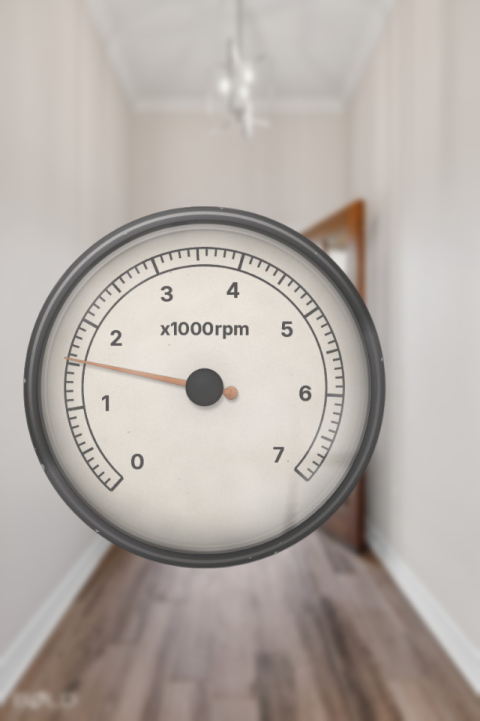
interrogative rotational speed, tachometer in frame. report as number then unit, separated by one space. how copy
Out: 1550 rpm
